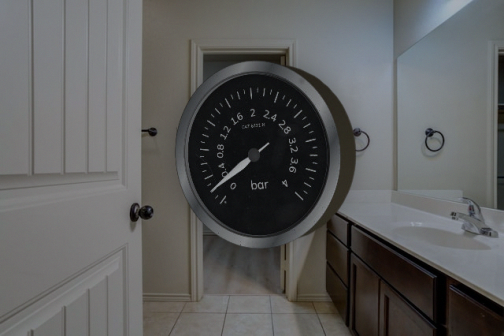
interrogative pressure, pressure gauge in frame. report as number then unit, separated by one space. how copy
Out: 0.2 bar
